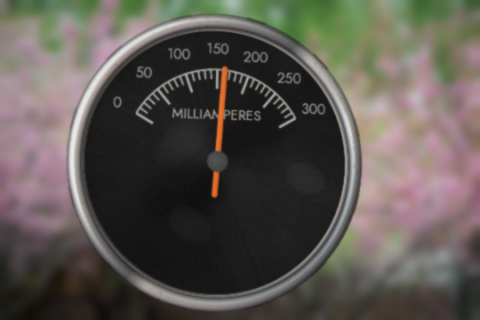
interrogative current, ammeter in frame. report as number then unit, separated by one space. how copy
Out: 160 mA
